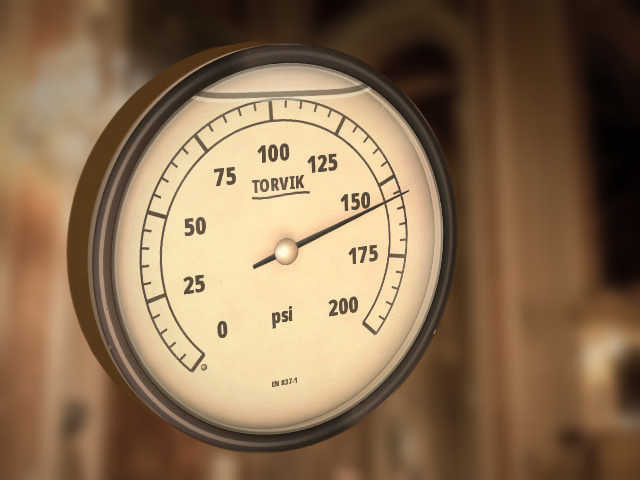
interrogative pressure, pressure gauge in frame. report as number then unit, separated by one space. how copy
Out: 155 psi
